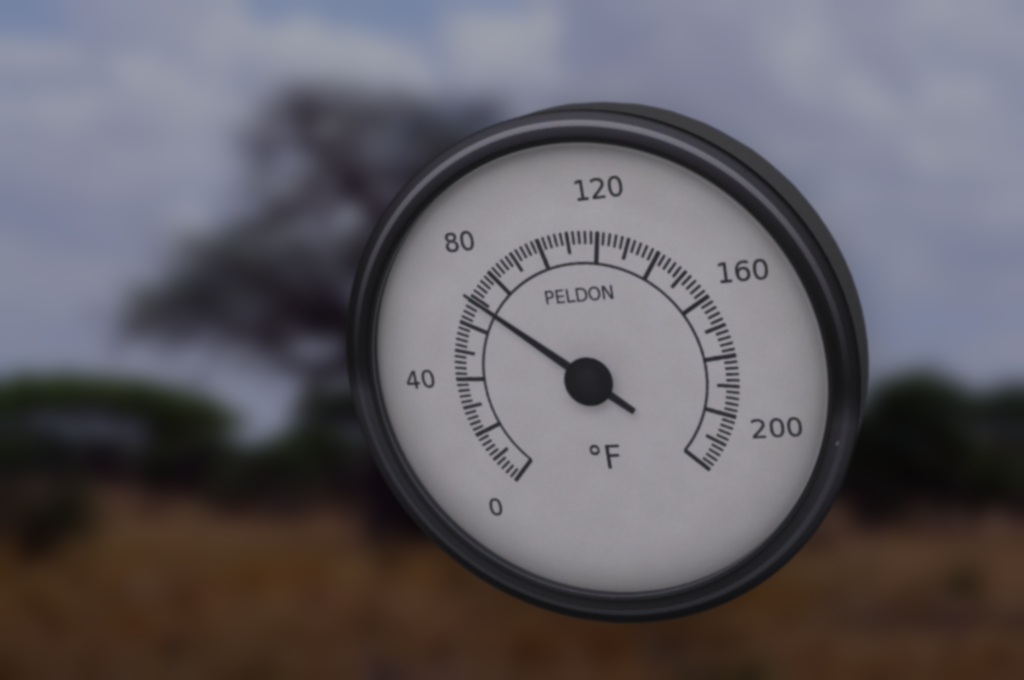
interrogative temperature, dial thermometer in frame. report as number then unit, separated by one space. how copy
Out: 70 °F
